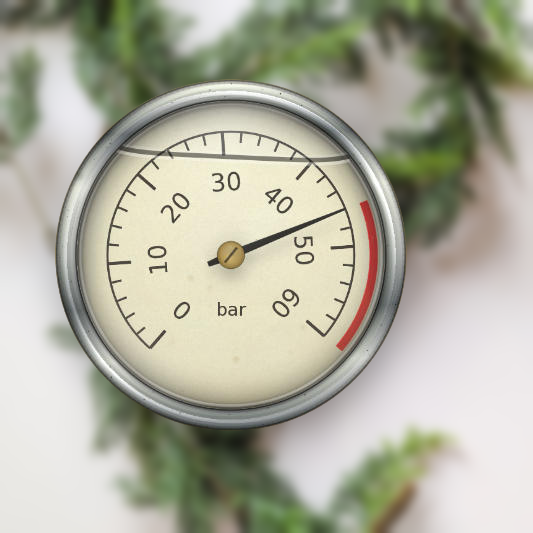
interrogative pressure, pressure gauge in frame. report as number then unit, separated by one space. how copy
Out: 46 bar
